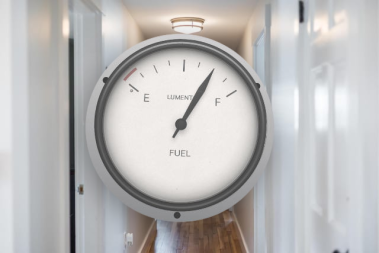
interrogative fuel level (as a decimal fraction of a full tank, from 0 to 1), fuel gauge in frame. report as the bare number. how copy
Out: 0.75
